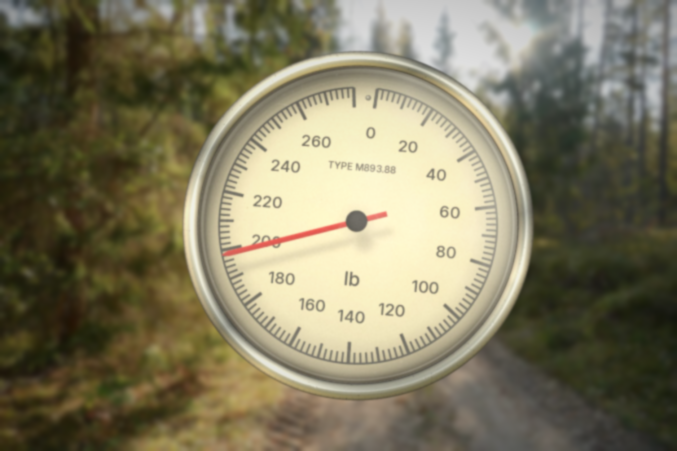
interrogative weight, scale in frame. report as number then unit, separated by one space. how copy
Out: 198 lb
